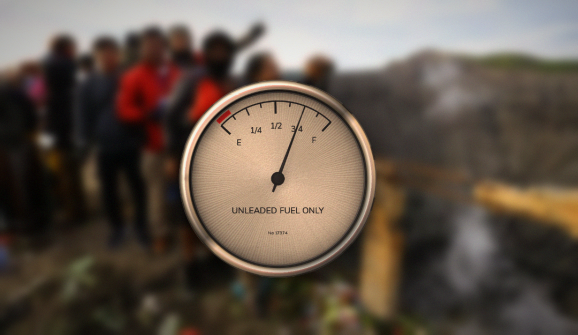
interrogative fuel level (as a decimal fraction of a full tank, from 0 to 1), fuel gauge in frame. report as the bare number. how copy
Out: 0.75
